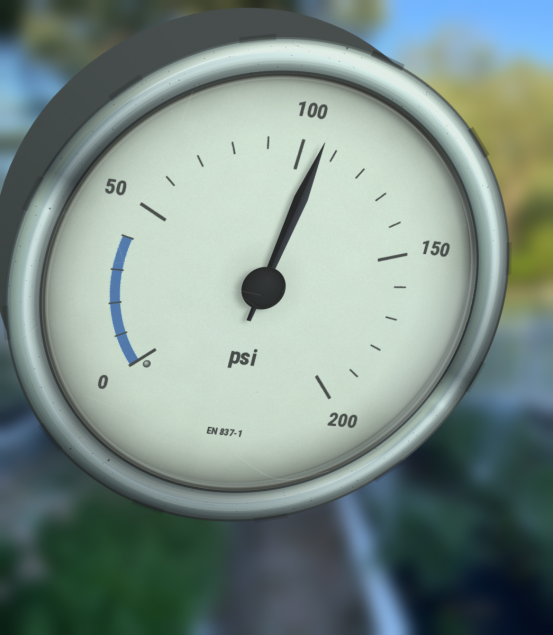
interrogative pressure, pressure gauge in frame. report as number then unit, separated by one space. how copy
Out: 105 psi
